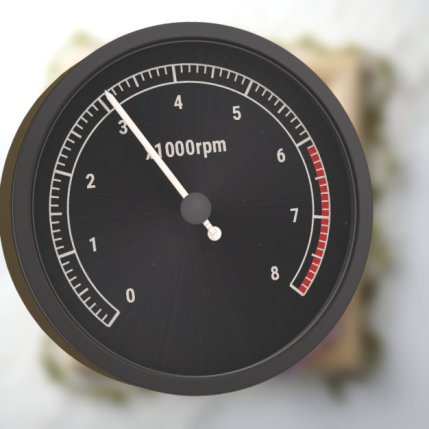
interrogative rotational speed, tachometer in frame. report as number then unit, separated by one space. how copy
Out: 3100 rpm
